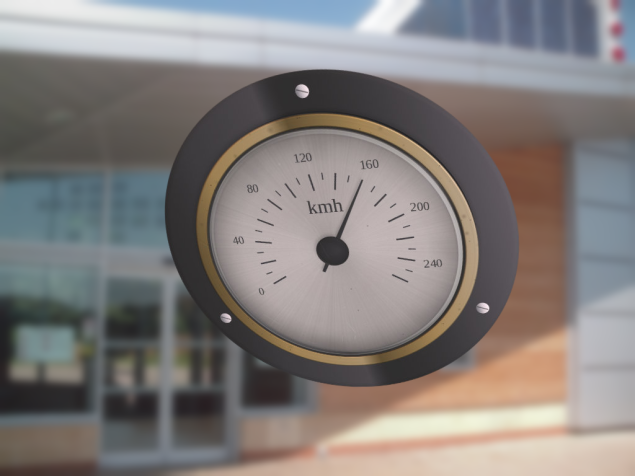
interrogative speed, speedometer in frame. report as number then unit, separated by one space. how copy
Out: 160 km/h
